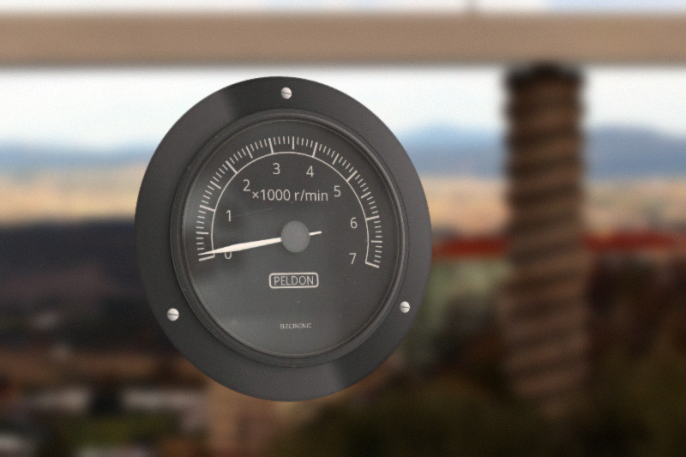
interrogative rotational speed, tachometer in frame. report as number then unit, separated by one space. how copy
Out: 100 rpm
